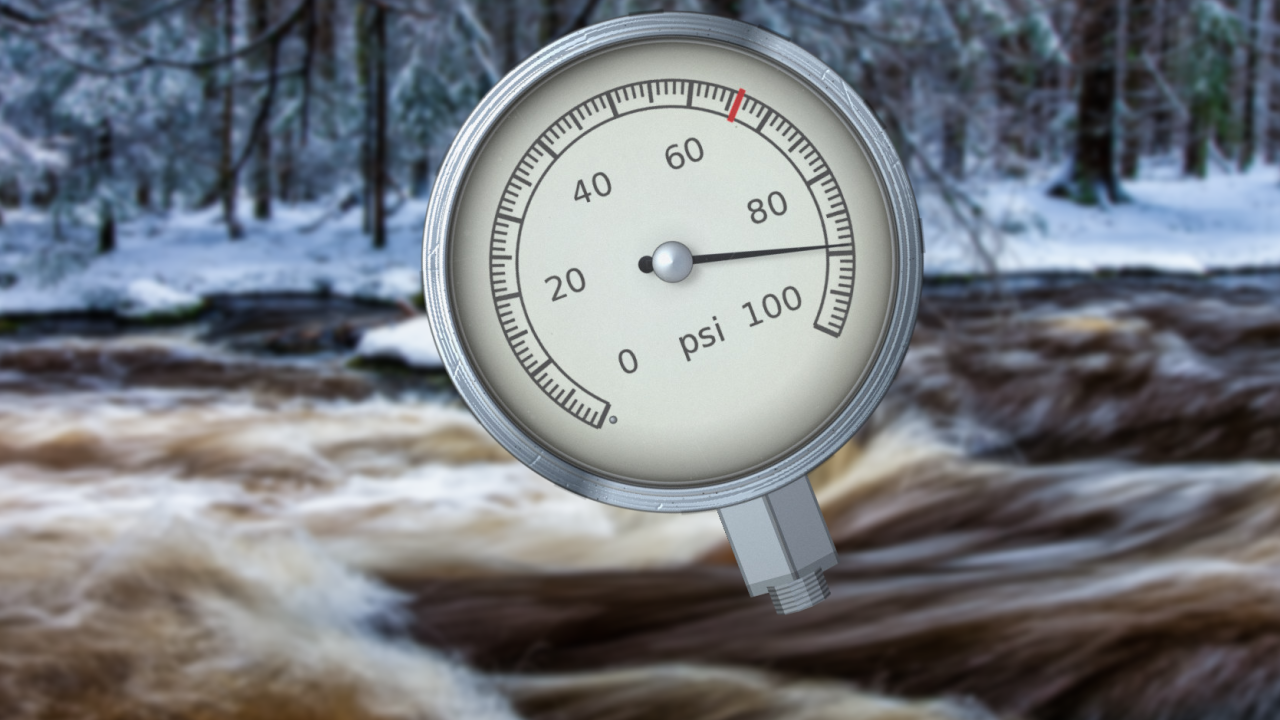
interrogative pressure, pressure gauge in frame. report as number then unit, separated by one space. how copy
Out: 89 psi
